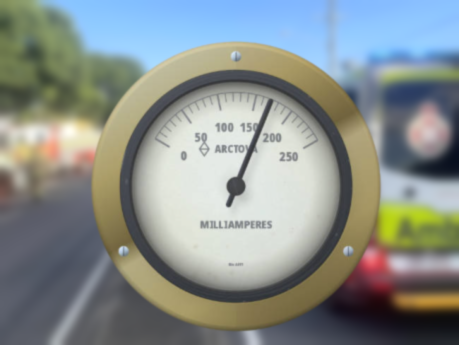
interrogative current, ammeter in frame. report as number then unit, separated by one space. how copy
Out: 170 mA
